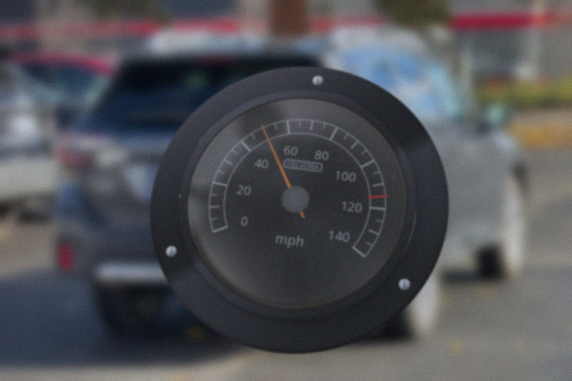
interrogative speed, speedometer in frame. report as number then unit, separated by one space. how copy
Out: 50 mph
